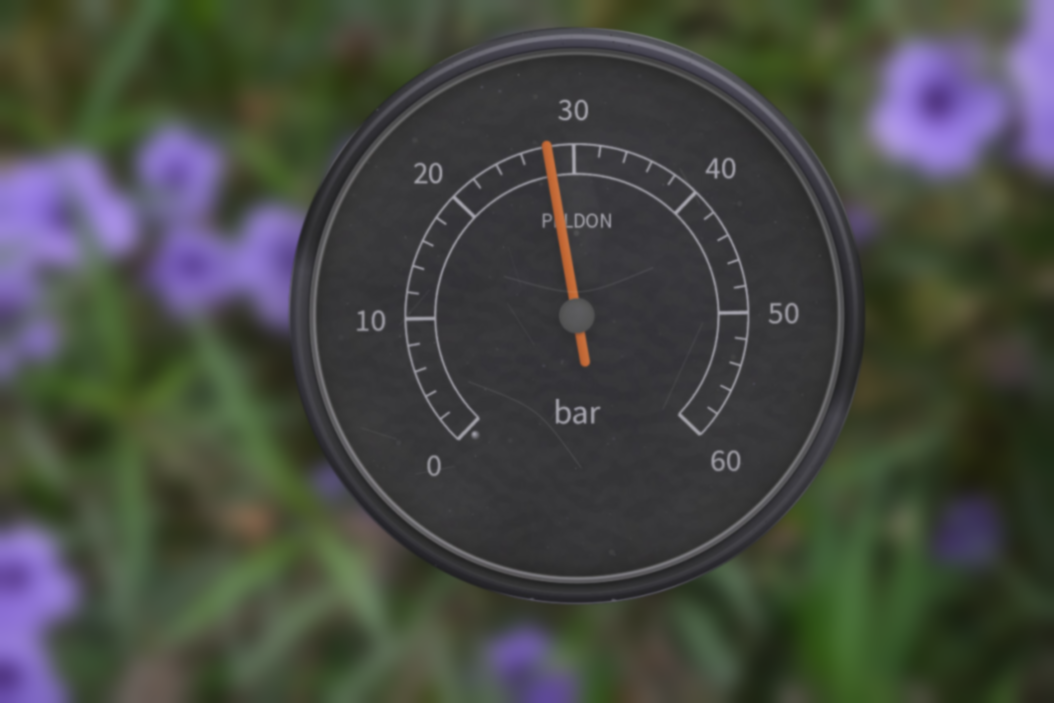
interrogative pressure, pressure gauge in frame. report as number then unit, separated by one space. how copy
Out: 28 bar
